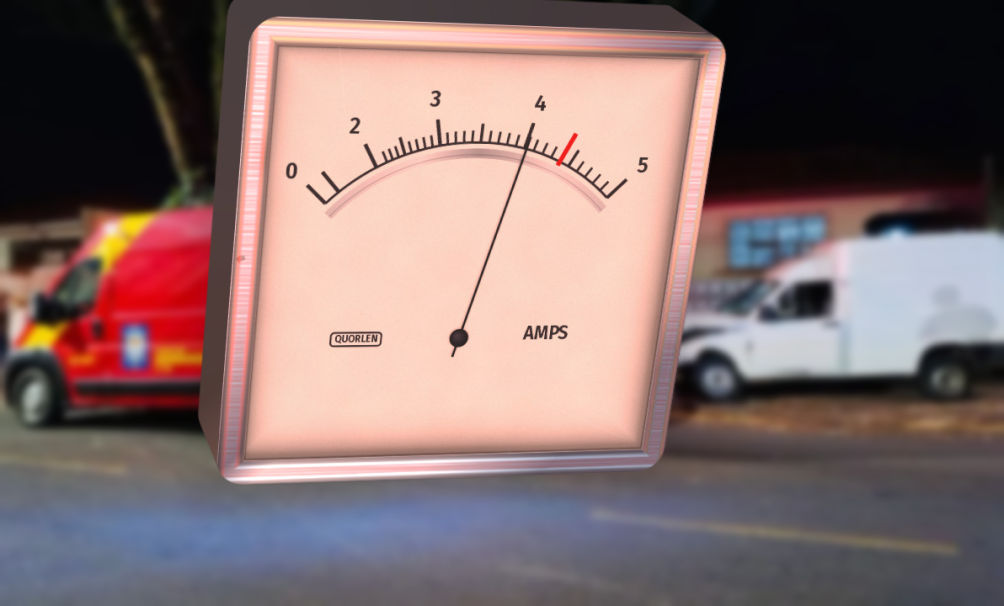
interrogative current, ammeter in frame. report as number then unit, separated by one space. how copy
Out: 4 A
